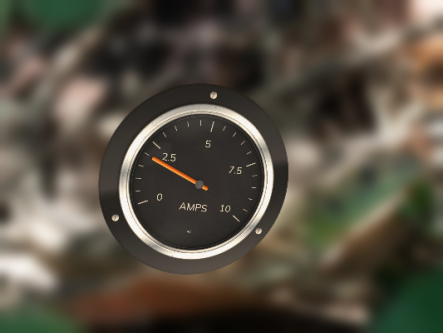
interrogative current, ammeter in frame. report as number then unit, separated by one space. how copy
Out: 2 A
